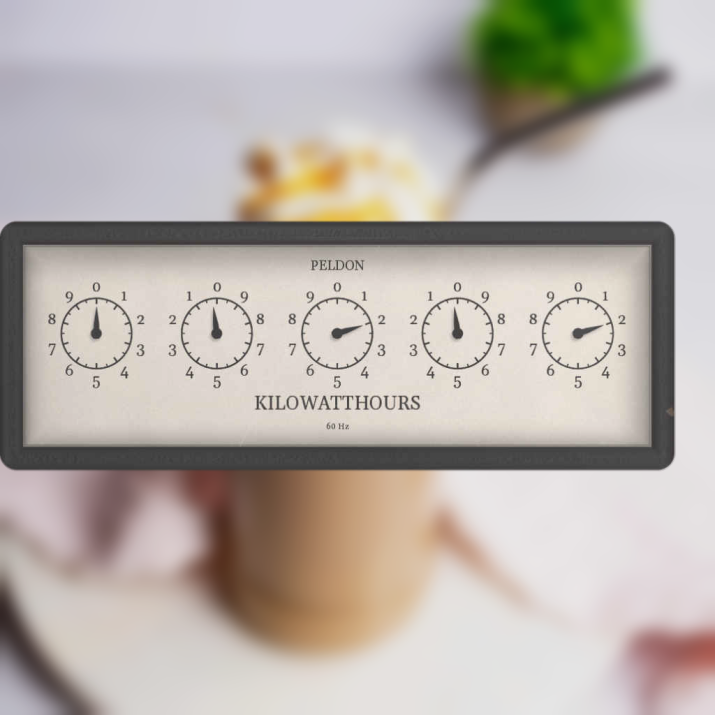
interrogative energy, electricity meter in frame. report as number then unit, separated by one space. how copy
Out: 202 kWh
